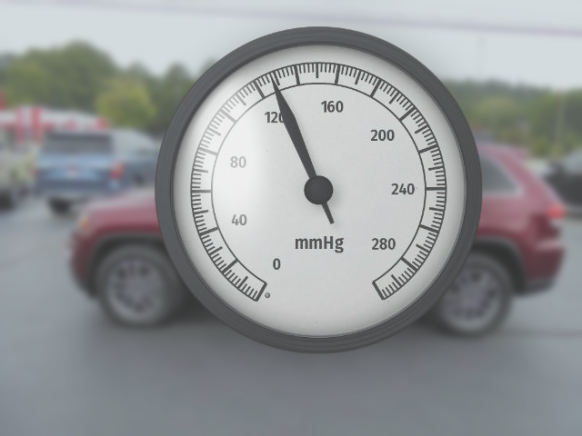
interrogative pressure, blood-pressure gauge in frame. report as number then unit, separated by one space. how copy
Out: 128 mmHg
